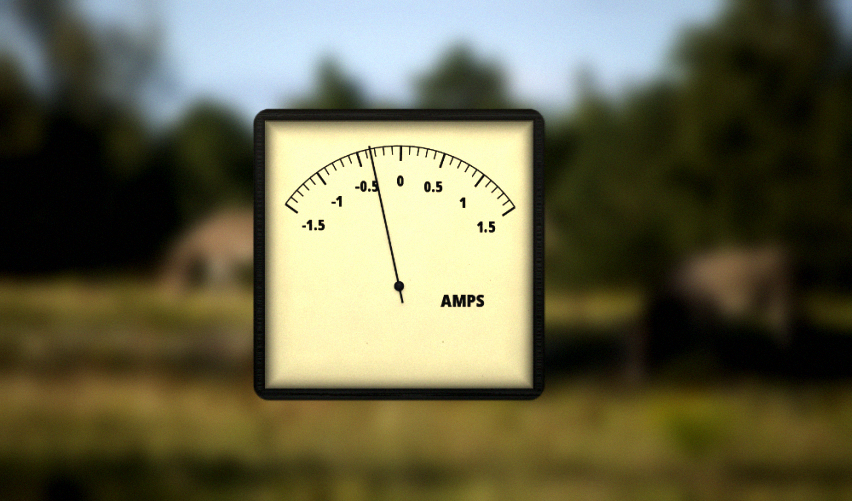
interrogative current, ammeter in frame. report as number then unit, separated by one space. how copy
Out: -0.35 A
